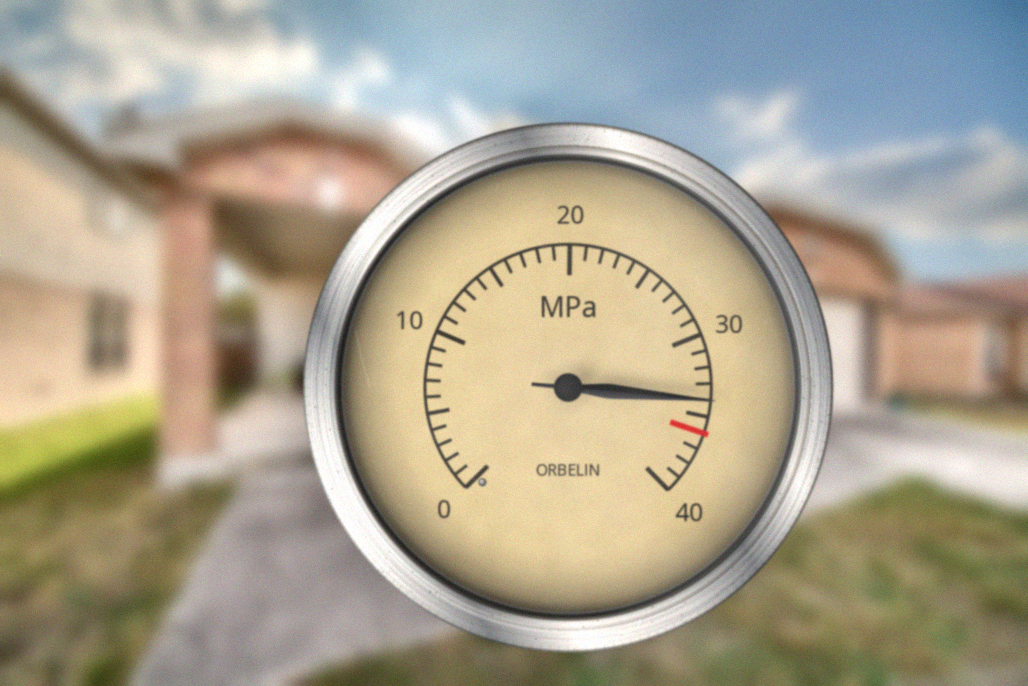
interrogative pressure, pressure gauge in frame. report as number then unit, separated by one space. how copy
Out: 34 MPa
